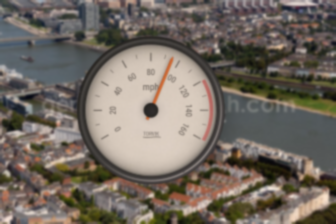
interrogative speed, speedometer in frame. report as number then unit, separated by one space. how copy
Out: 95 mph
